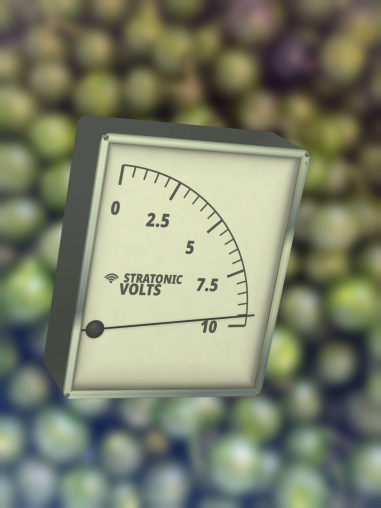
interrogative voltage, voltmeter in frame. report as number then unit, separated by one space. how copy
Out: 9.5 V
